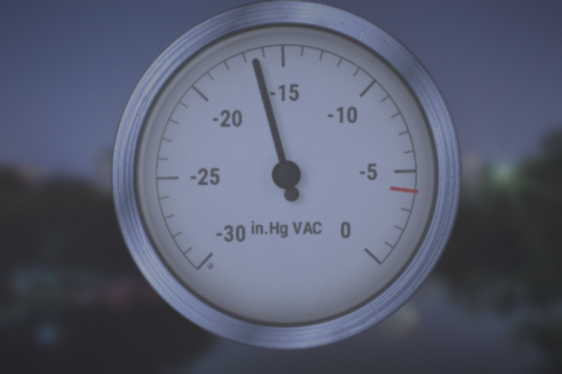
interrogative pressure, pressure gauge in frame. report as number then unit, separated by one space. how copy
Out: -16.5 inHg
